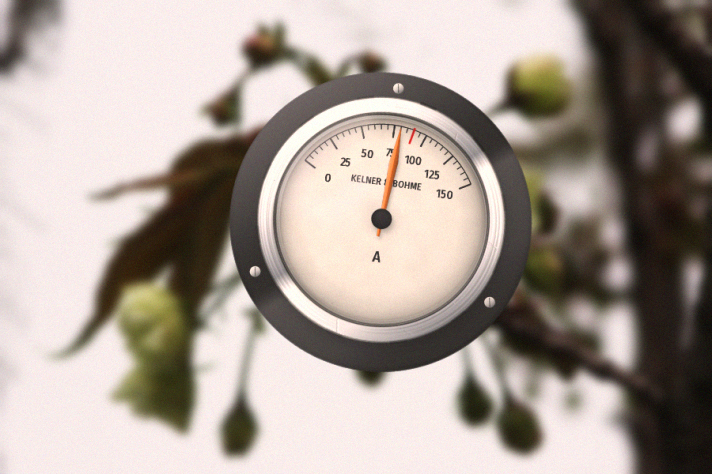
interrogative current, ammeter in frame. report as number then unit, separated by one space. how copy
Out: 80 A
